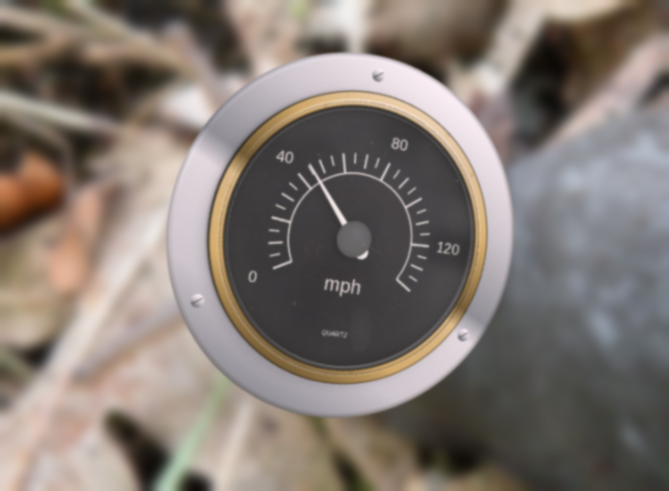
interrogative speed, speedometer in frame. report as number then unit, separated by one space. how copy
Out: 45 mph
